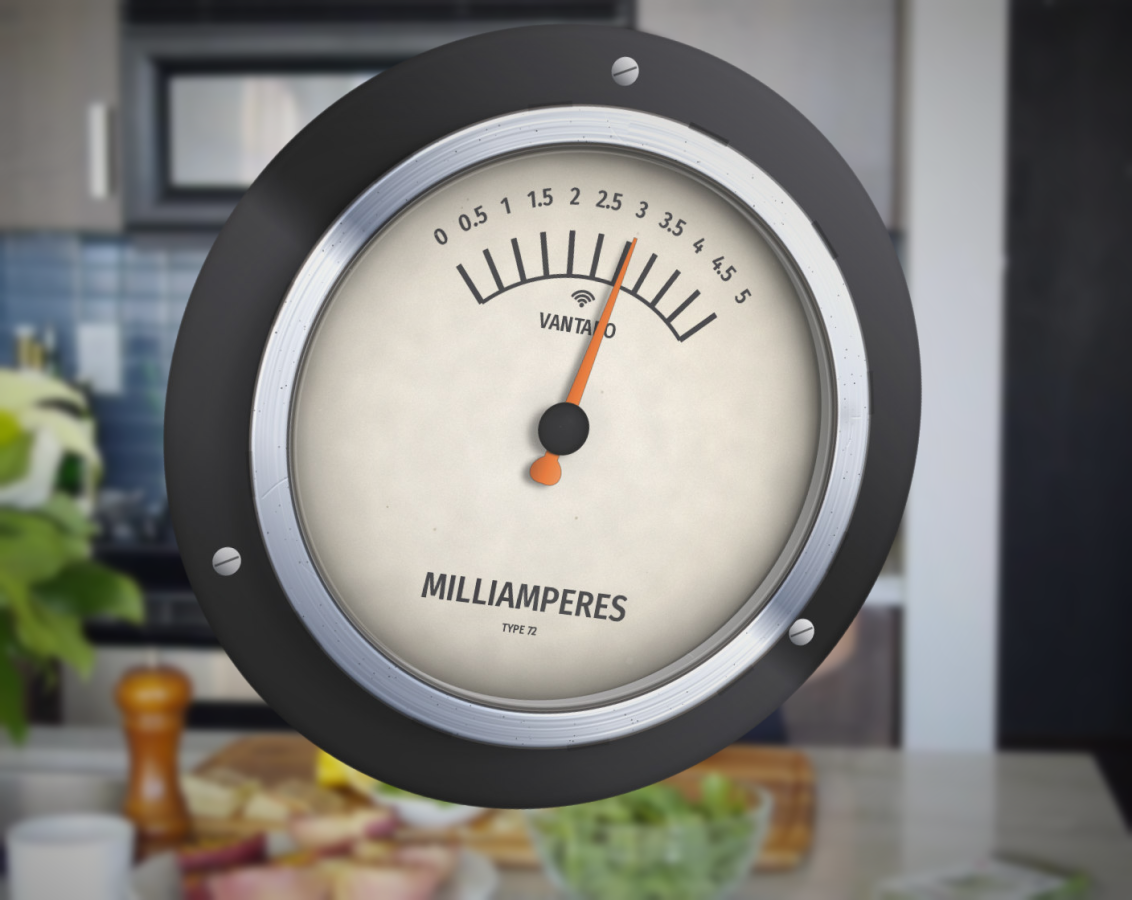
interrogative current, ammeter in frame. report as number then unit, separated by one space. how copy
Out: 3 mA
